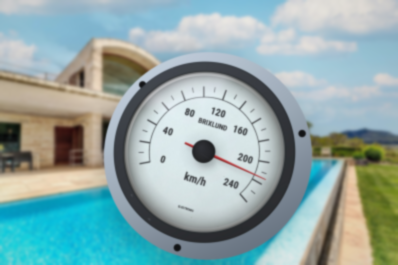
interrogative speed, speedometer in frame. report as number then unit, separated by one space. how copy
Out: 215 km/h
